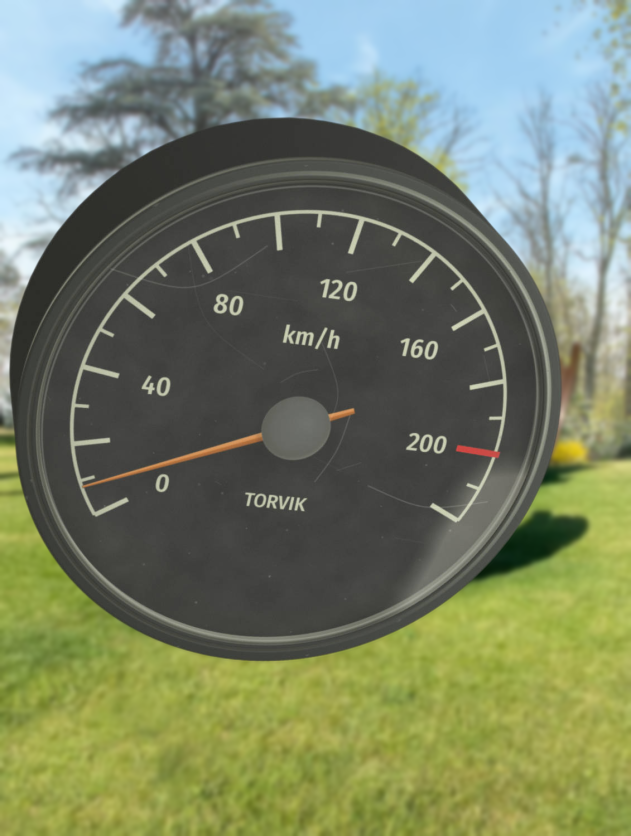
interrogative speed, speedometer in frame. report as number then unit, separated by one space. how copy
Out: 10 km/h
